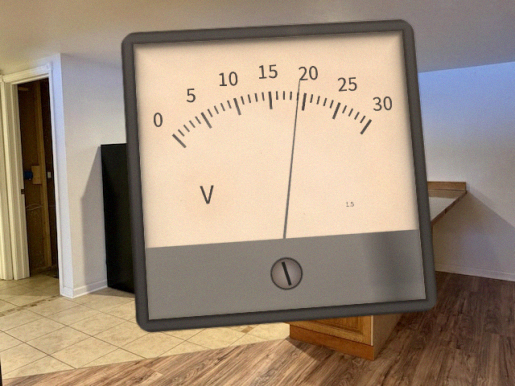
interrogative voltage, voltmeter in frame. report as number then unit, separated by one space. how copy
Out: 19 V
